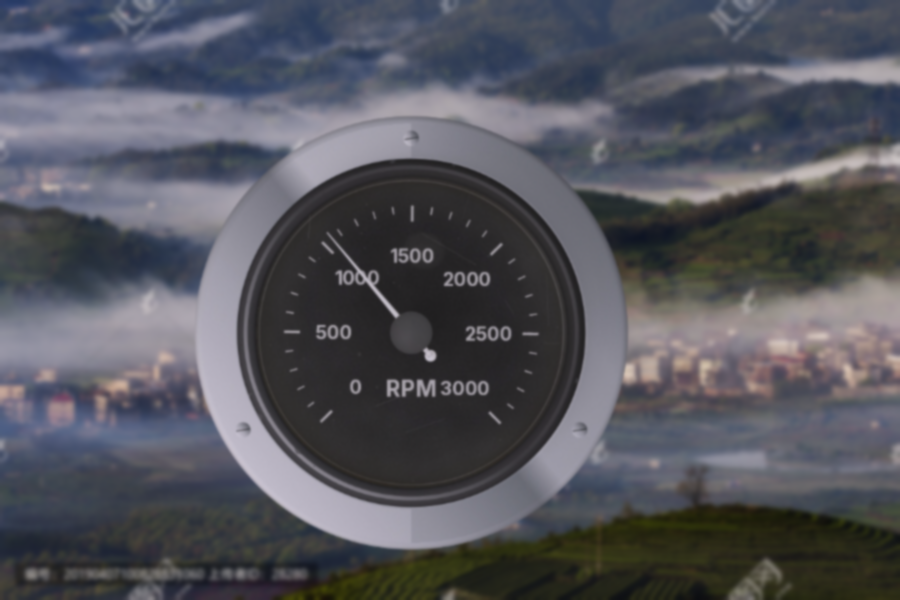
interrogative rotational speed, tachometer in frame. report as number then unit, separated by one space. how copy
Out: 1050 rpm
